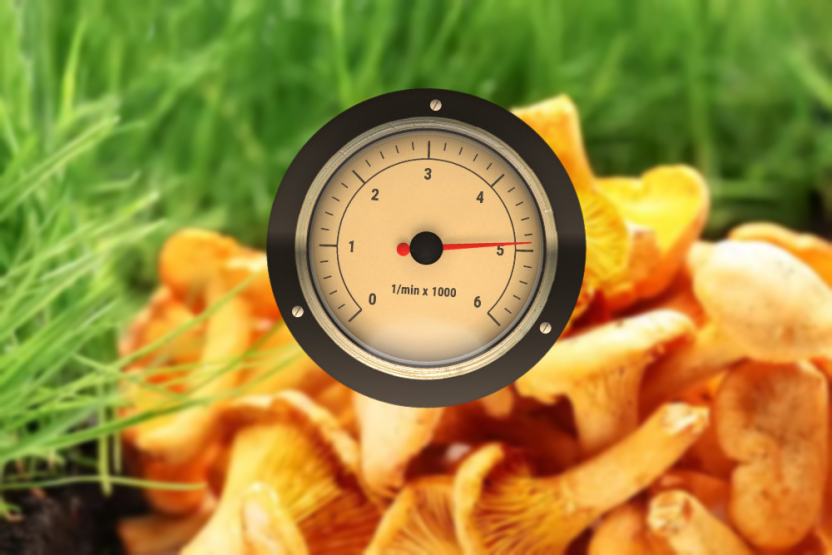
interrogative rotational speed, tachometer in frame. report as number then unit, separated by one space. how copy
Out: 4900 rpm
